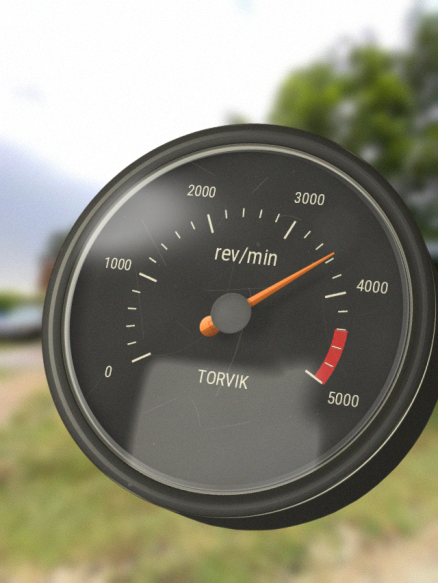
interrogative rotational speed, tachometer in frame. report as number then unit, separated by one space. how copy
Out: 3600 rpm
